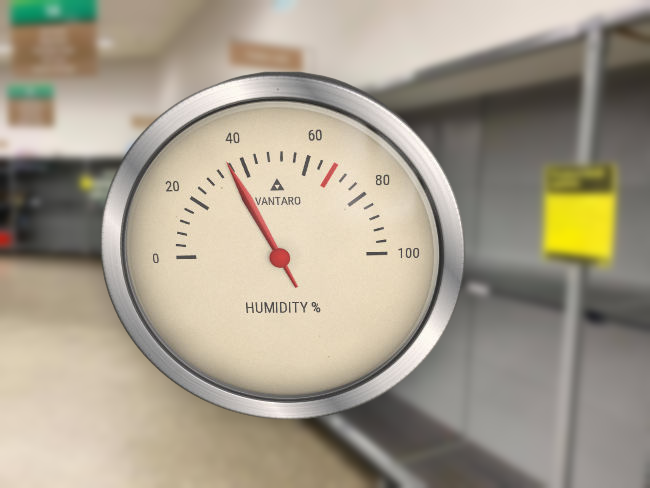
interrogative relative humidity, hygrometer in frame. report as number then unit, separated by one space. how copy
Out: 36 %
